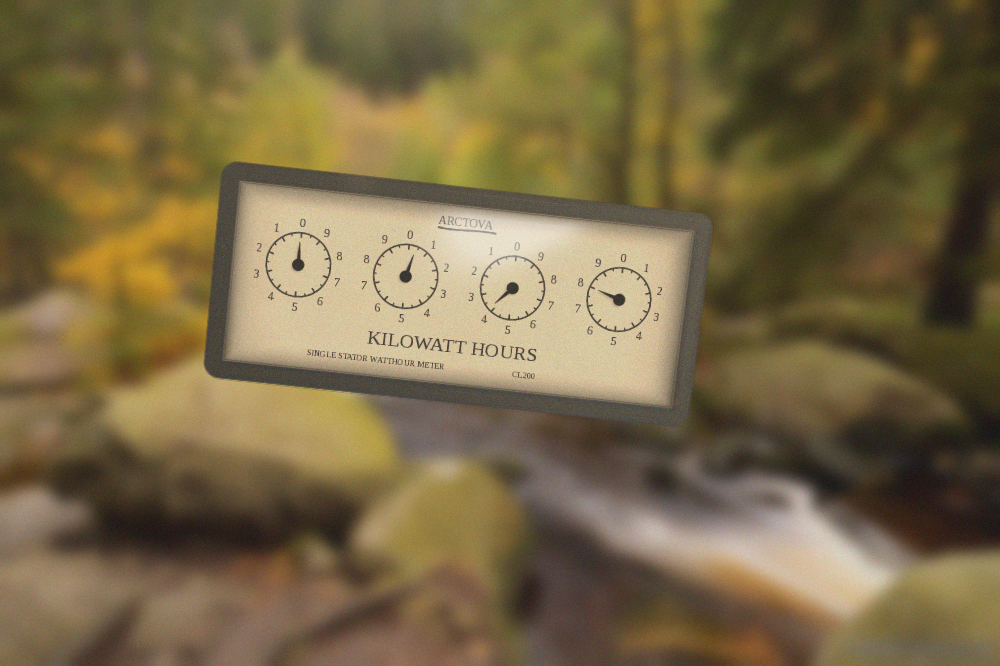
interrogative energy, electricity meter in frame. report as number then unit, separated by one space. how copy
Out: 38 kWh
